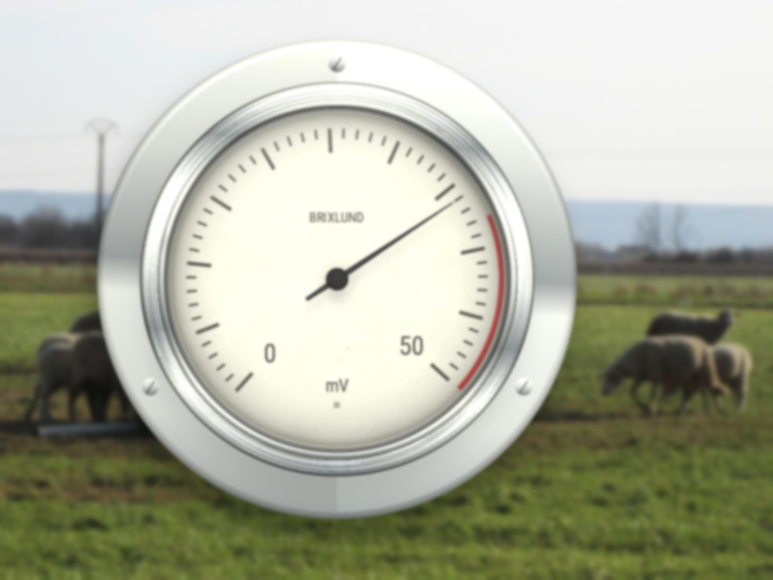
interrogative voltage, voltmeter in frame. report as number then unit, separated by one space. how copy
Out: 36 mV
